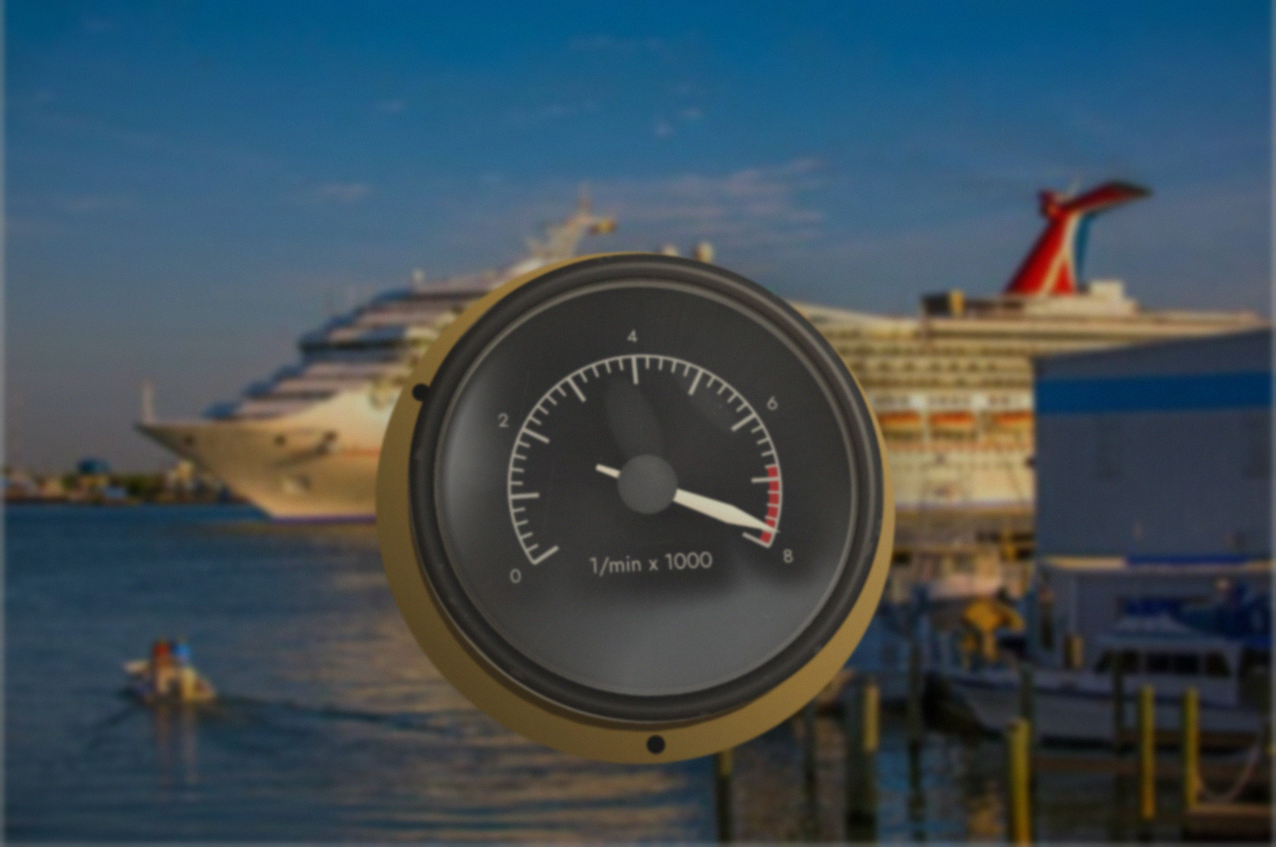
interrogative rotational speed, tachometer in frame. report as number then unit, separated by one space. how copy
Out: 7800 rpm
